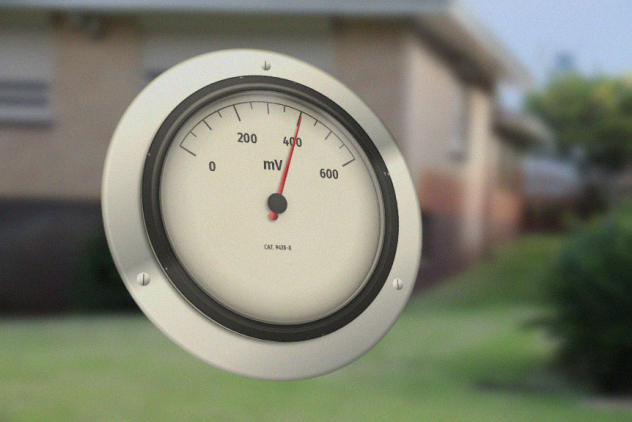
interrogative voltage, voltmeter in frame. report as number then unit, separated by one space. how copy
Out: 400 mV
